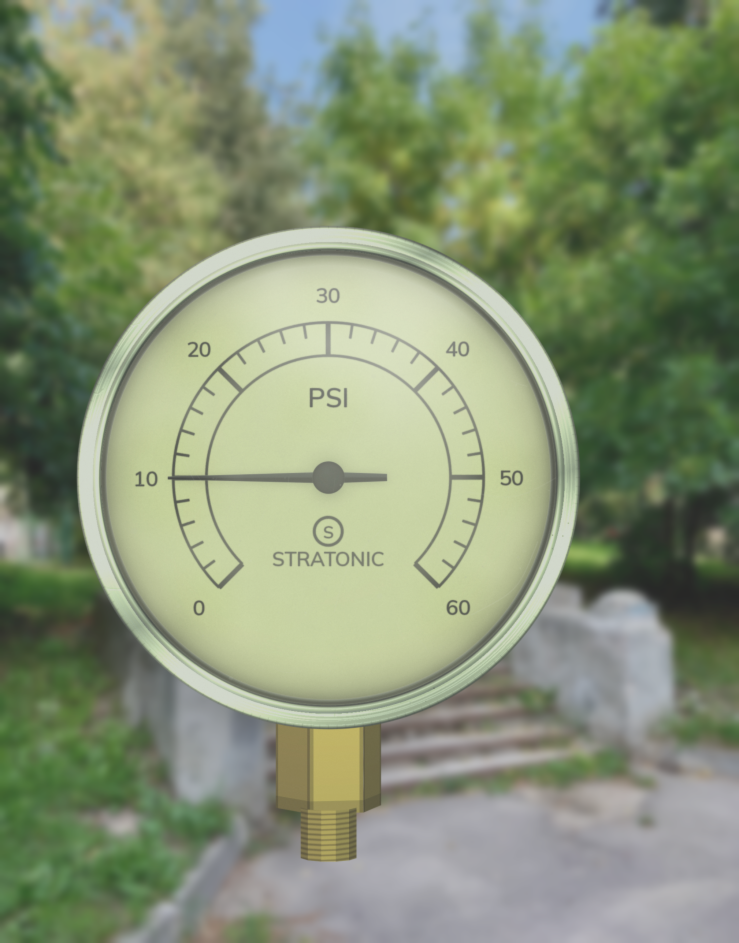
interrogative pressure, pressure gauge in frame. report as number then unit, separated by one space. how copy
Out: 10 psi
